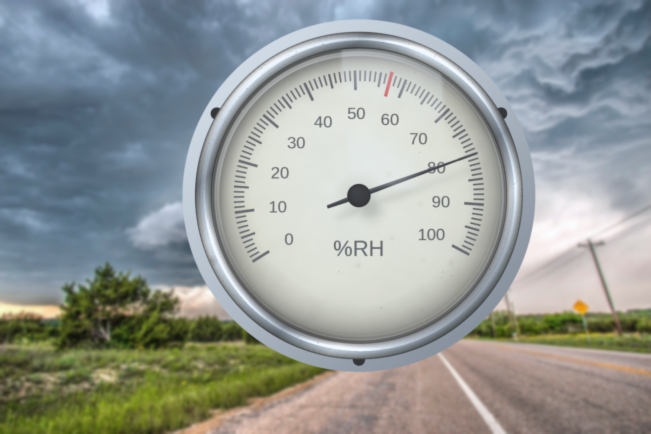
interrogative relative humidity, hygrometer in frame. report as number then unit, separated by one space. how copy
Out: 80 %
